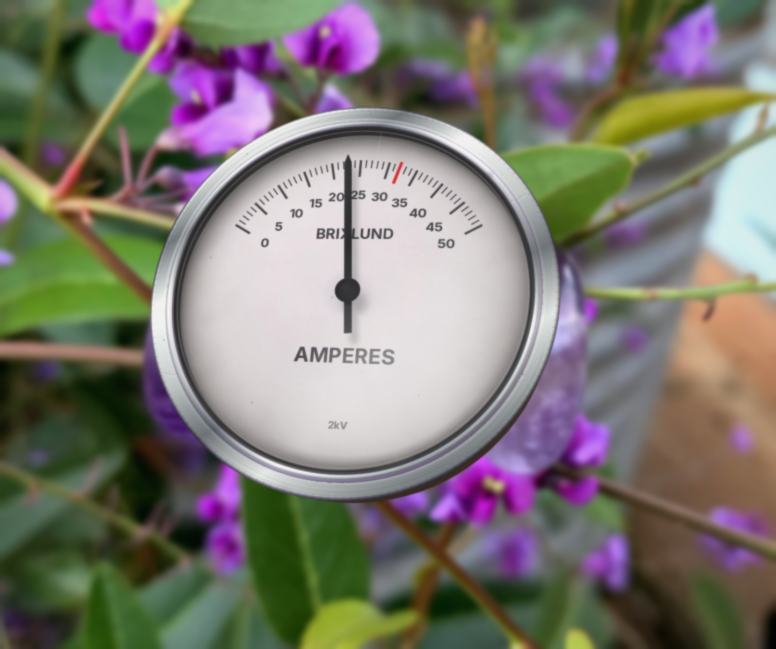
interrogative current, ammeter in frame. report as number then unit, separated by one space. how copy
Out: 23 A
